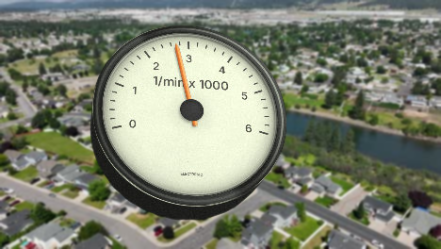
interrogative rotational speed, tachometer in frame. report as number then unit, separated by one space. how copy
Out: 2700 rpm
